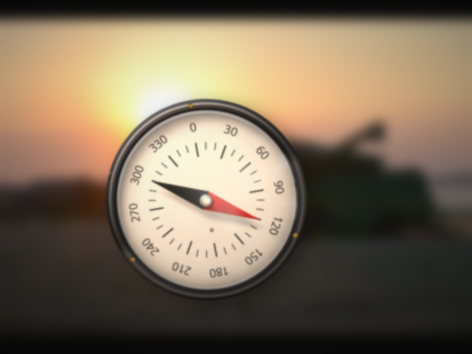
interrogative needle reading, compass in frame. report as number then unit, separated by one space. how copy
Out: 120 °
